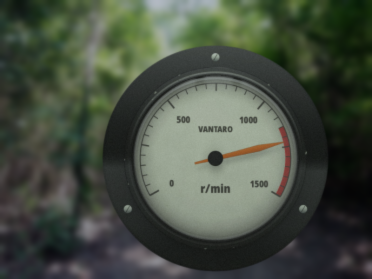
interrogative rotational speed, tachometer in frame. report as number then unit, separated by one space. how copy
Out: 1225 rpm
